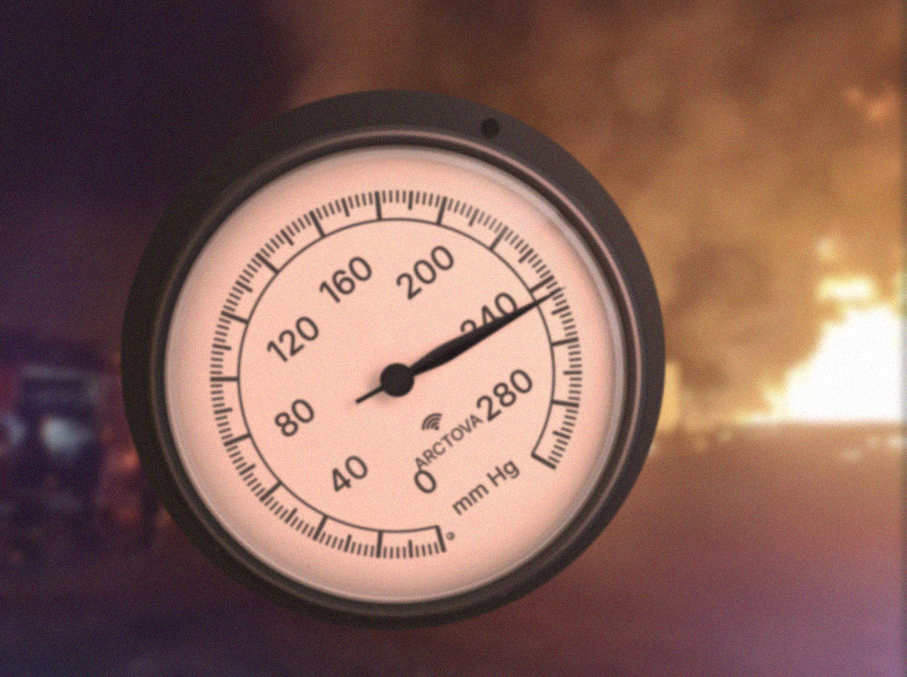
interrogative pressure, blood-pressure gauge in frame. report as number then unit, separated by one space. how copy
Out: 244 mmHg
